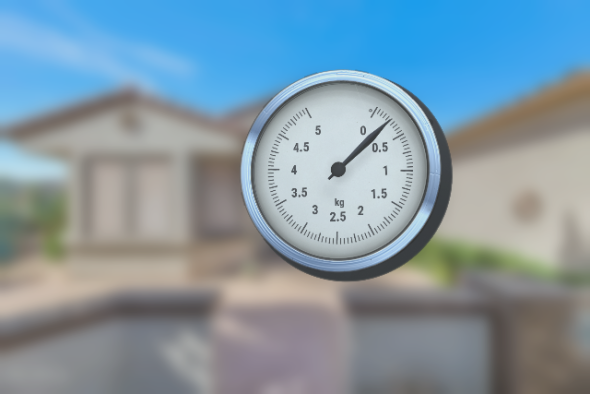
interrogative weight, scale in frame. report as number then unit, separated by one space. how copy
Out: 0.25 kg
